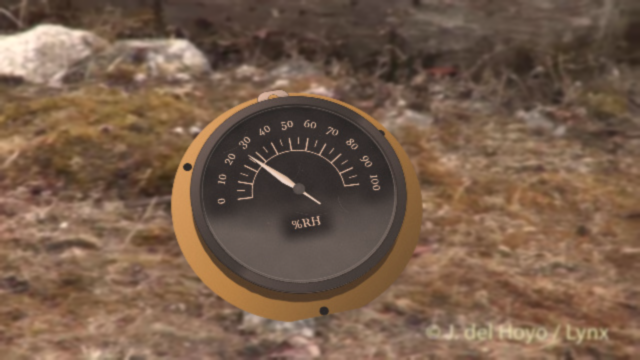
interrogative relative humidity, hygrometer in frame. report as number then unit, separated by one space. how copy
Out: 25 %
